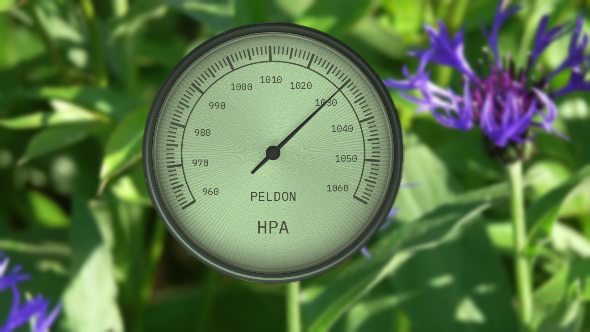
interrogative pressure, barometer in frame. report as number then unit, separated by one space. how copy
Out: 1030 hPa
